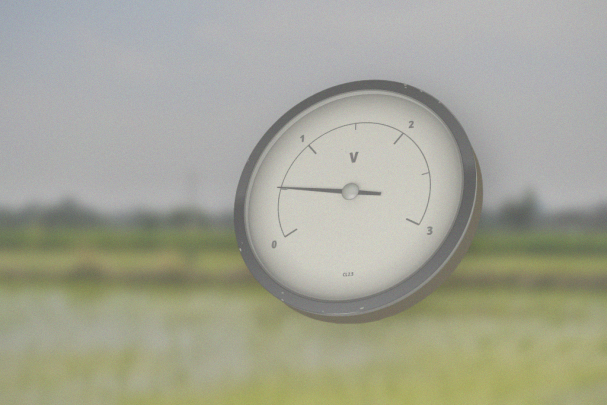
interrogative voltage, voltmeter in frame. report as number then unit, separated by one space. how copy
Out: 0.5 V
